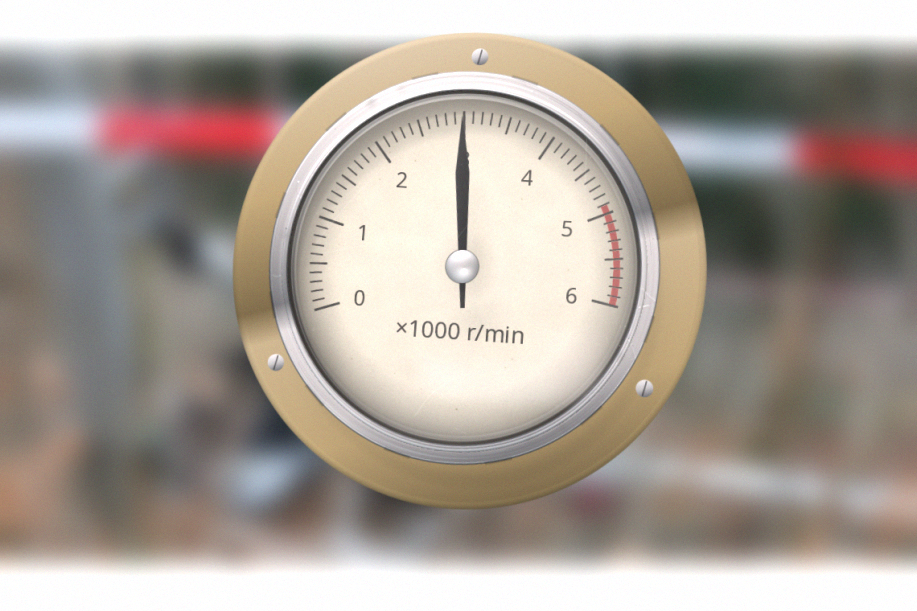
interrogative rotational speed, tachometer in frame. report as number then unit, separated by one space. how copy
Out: 3000 rpm
